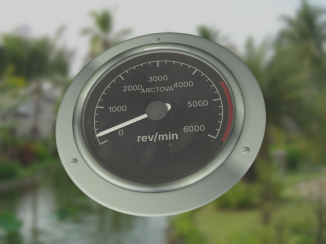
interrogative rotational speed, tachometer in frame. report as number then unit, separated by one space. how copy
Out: 200 rpm
